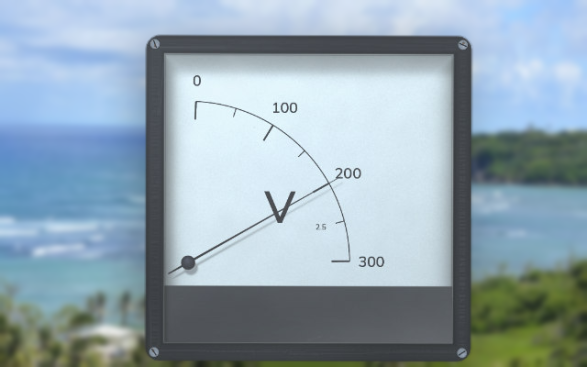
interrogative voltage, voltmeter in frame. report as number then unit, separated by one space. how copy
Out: 200 V
